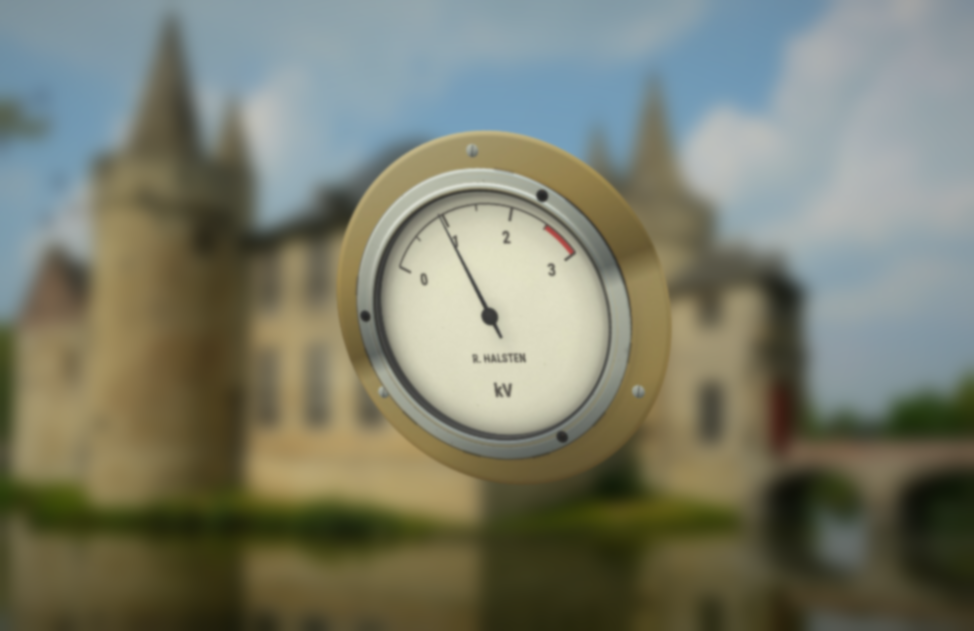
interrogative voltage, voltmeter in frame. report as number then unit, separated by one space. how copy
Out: 1 kV
